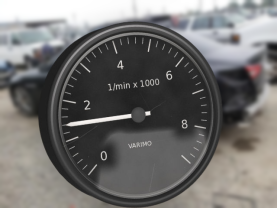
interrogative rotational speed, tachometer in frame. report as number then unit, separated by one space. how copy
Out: 1400 rpm
